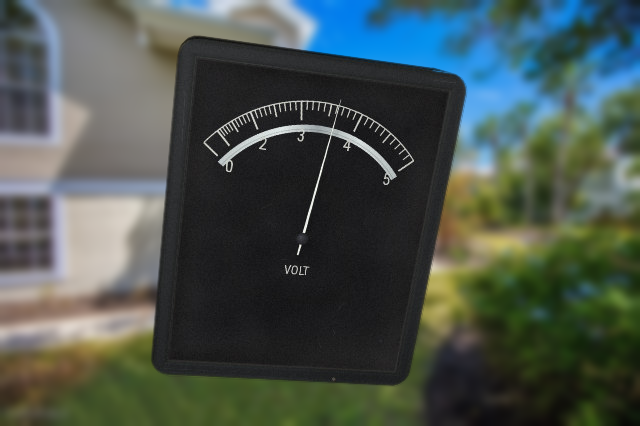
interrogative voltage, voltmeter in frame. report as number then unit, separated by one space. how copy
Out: 3.6 V
